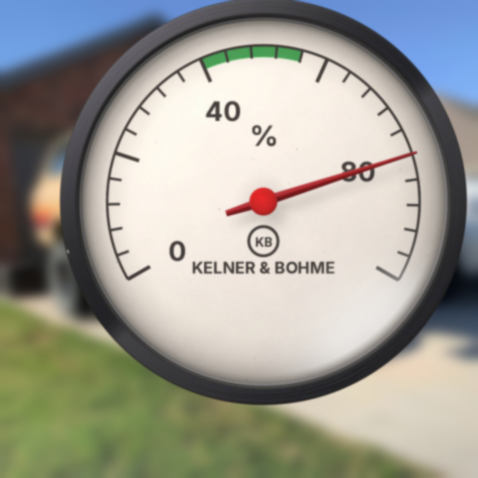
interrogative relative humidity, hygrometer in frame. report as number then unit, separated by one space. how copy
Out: 80 %
